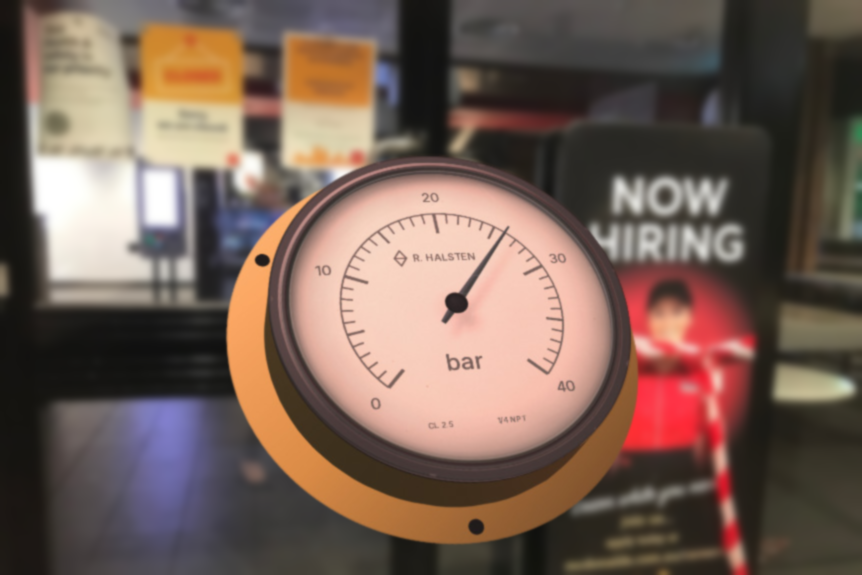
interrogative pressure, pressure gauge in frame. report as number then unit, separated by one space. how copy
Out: 26 bar
